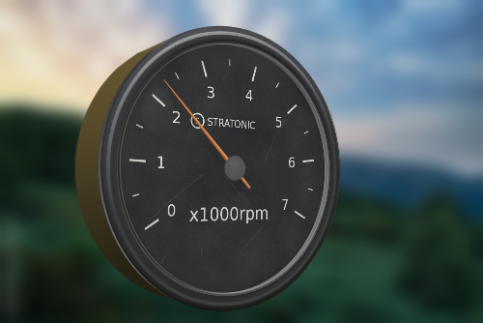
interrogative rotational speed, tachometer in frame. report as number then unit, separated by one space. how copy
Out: 2250 rpm
